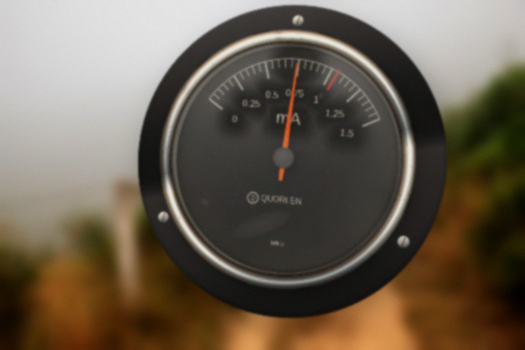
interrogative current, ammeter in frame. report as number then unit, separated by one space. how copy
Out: 0.75 mA
